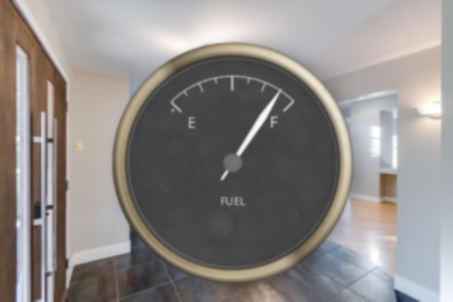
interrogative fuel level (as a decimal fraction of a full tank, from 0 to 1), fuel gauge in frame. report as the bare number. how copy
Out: 0.875
